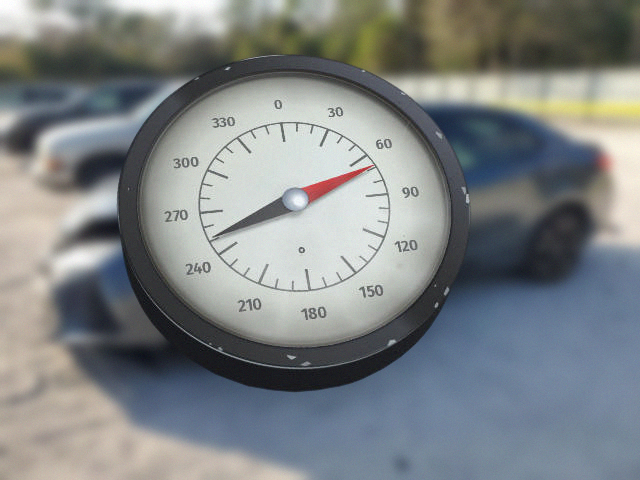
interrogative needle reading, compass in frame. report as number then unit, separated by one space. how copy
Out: 70 °
